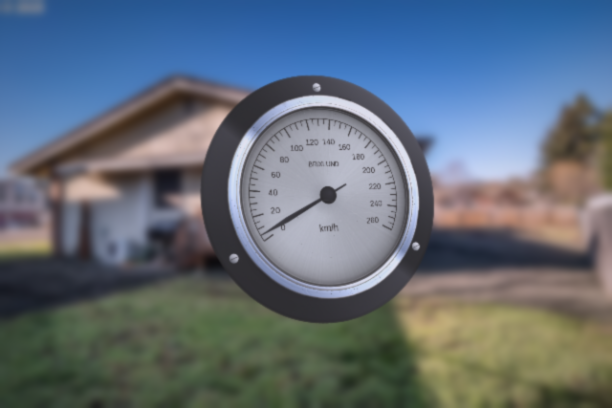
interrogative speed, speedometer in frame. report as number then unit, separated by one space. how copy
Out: 5 km/h
